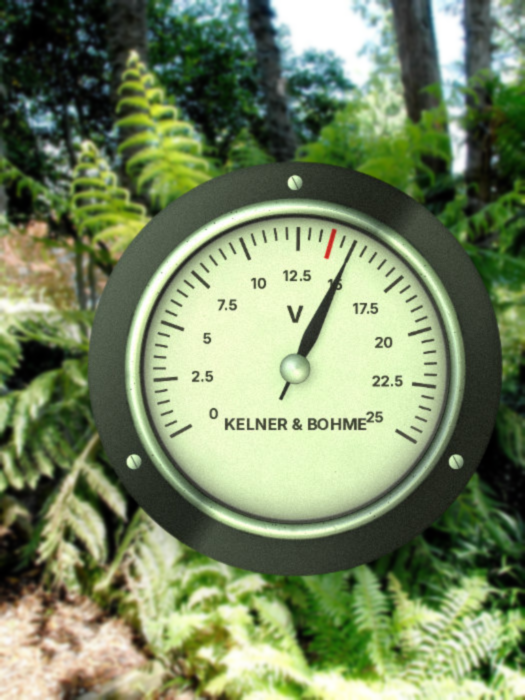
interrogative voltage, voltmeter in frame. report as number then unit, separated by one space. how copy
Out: 15 V
